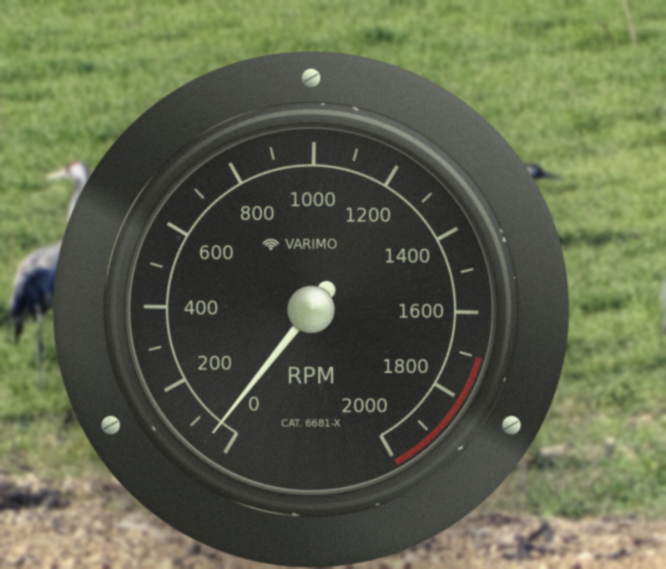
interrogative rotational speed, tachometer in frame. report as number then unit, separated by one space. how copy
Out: 50 rpm
